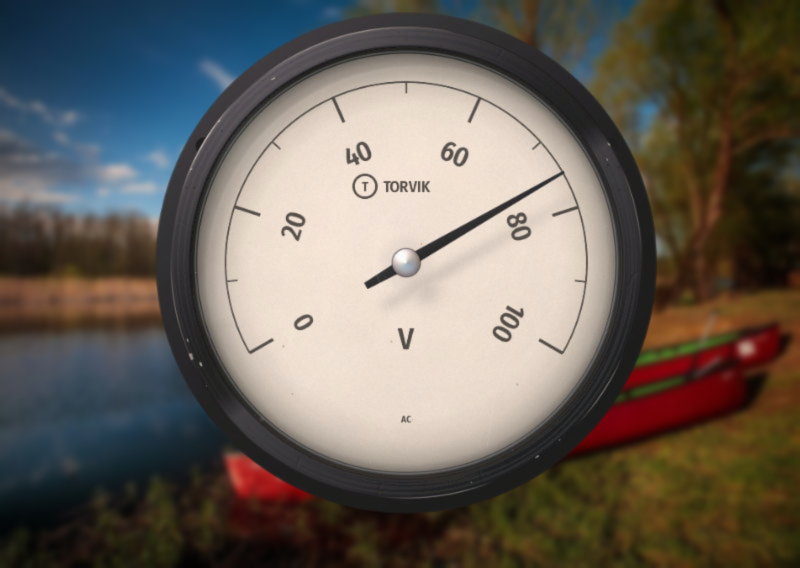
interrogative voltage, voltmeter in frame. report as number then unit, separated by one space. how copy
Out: 75 V
